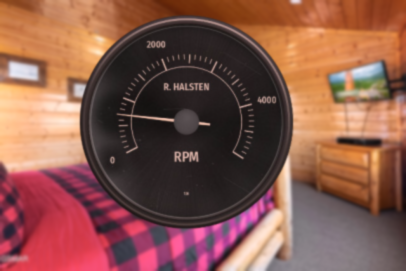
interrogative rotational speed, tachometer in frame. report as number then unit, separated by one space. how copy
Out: 700 rpm
